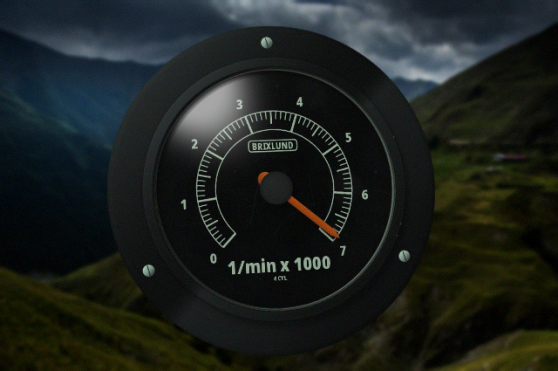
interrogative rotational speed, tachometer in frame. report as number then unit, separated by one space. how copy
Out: 6900 rpm
